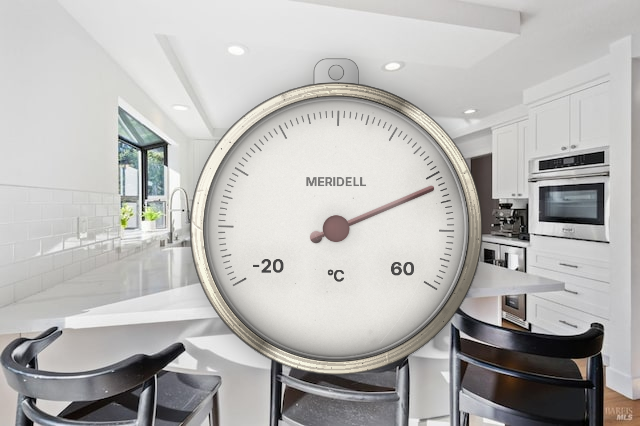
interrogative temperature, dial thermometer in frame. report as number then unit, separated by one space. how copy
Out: 42 °C
